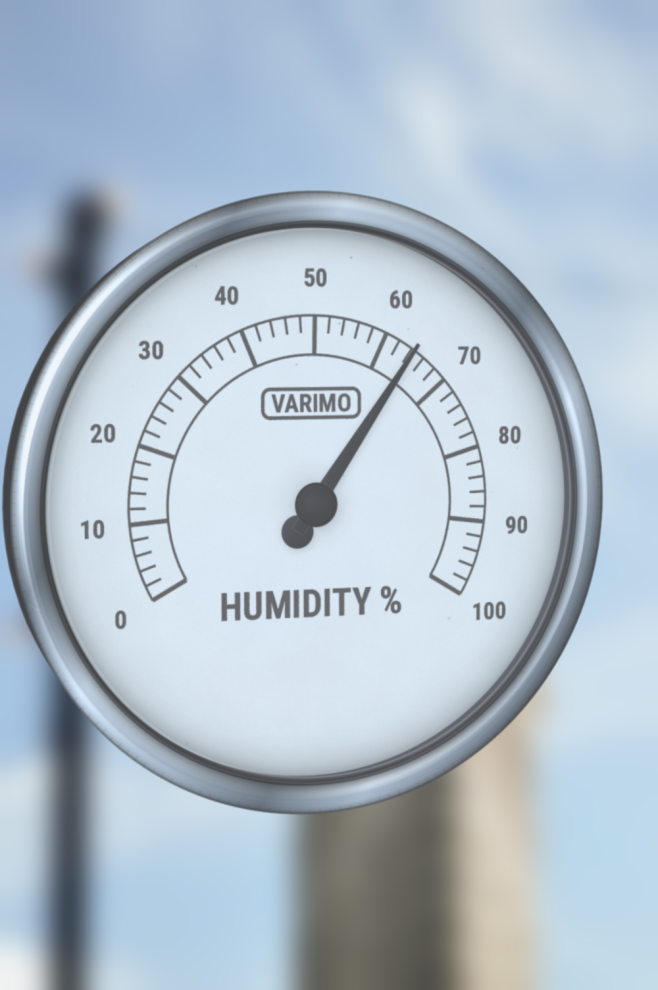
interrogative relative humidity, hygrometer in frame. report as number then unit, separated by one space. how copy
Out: 64 %
